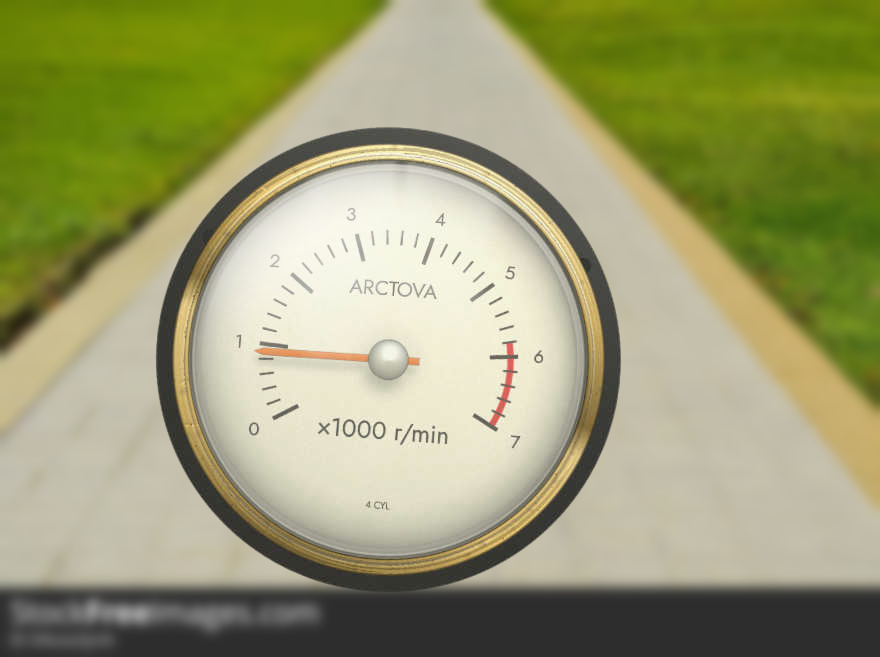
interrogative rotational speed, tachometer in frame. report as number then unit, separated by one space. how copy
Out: 900 rpm
